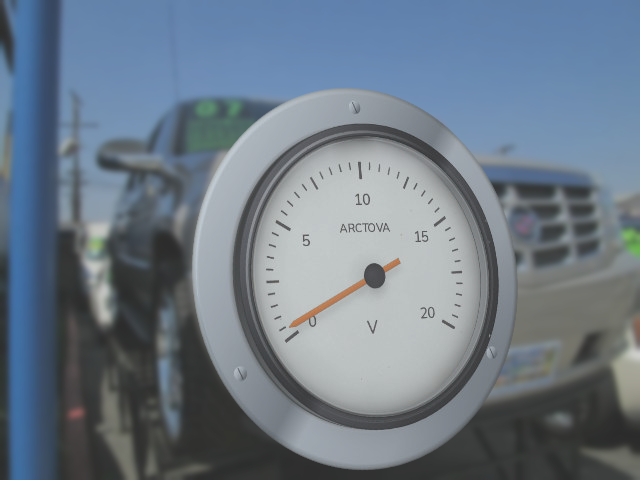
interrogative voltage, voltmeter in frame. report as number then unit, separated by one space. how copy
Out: 0.5 V
